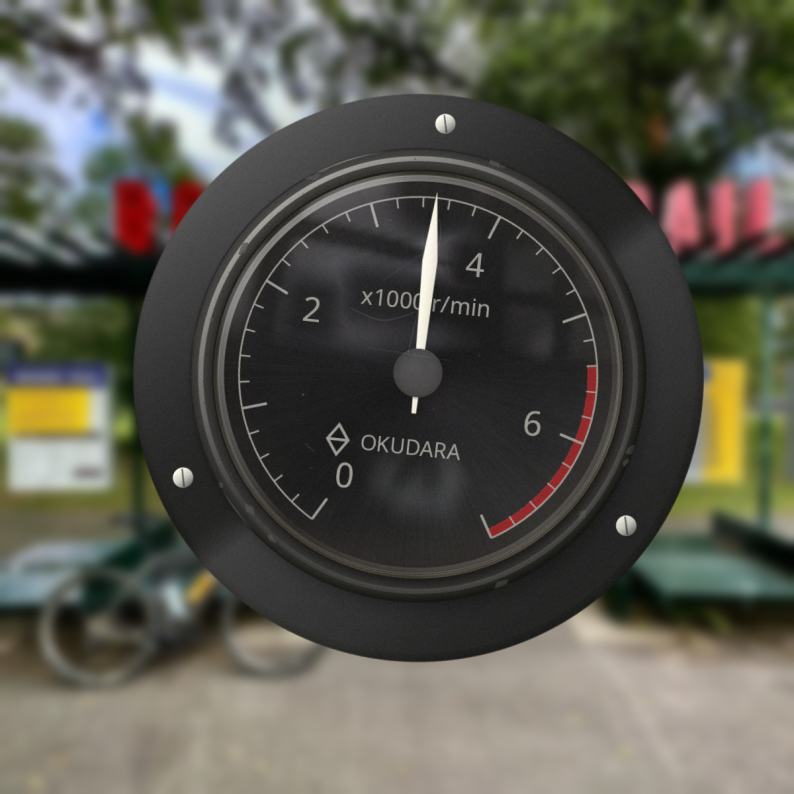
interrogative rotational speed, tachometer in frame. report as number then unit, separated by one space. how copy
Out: 3500 rpm
